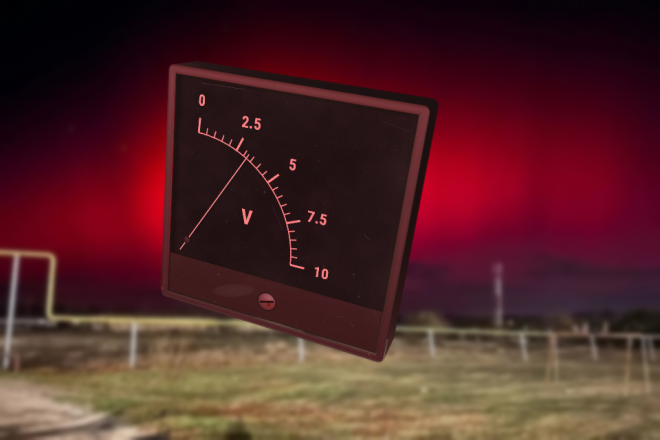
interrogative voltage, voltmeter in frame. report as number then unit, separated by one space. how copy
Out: 3.25 V
